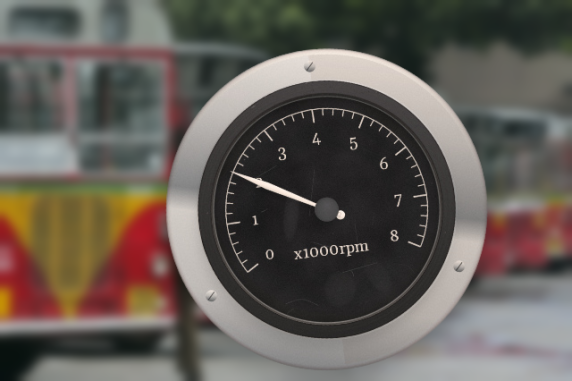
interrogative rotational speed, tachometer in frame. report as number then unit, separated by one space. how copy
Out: 2000 rpm
